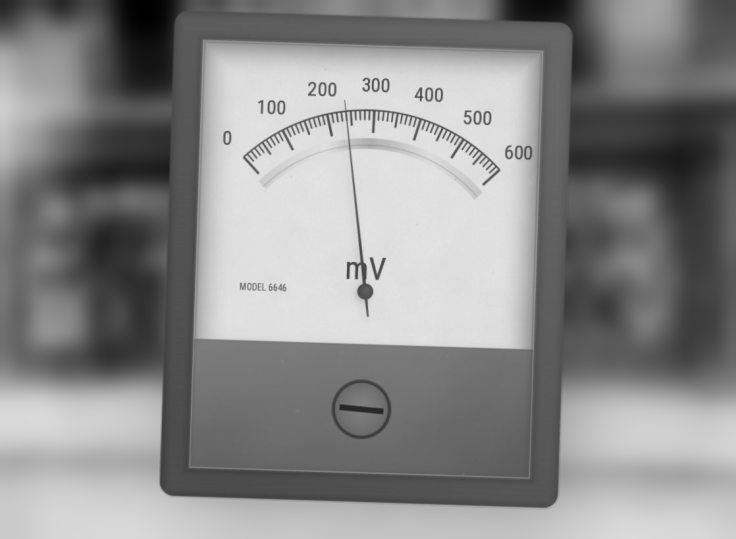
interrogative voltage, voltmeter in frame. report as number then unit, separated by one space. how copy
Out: 240 mV
